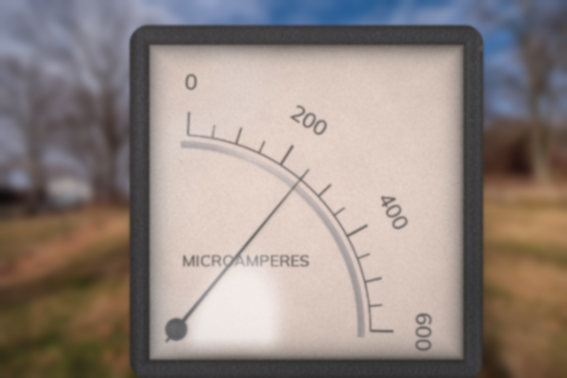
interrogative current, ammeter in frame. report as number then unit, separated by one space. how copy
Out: 250 µA
